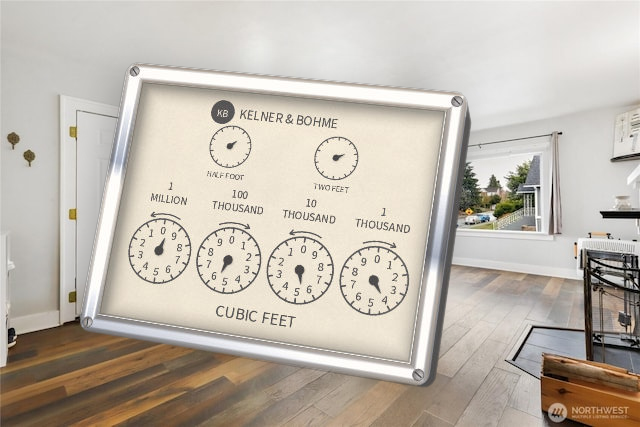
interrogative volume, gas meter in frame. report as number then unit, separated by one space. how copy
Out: 955400 ft³
